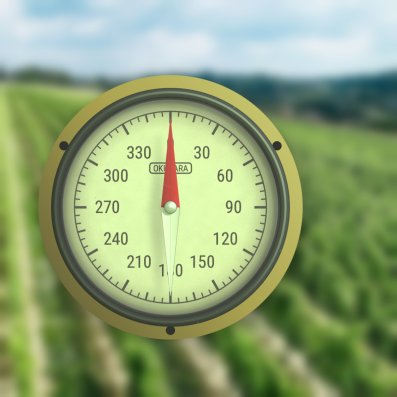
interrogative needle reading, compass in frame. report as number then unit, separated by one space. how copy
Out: 0 °
